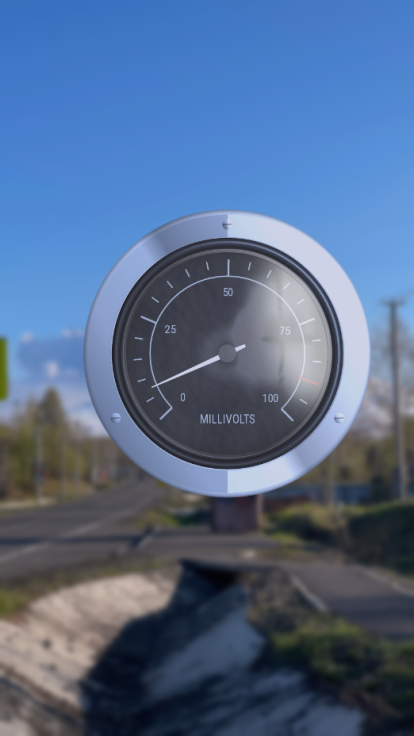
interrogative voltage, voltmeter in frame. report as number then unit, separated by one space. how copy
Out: 7.5 mV
